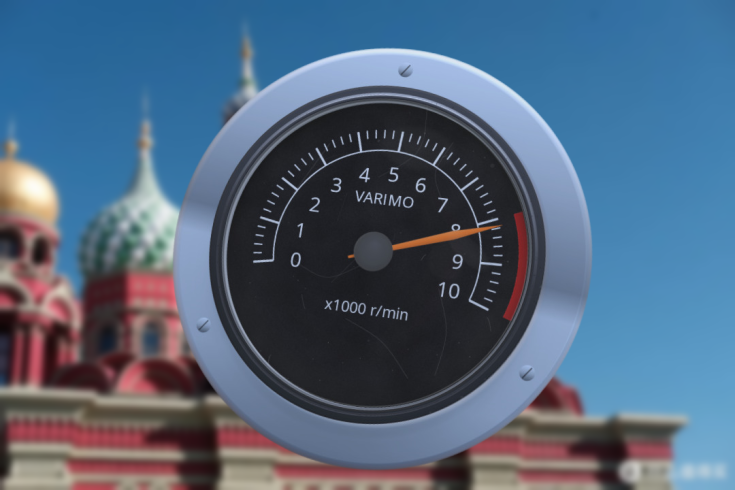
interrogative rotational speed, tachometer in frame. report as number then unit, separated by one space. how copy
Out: 8200 rpm
